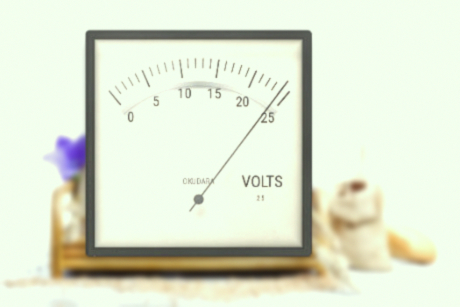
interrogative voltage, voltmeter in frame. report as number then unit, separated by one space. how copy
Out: 24 V
